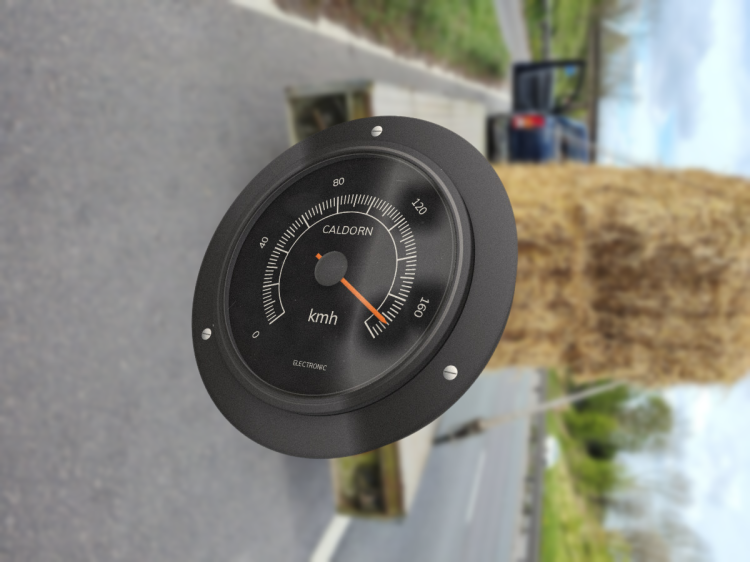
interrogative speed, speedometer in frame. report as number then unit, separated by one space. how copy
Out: 172 km/h
